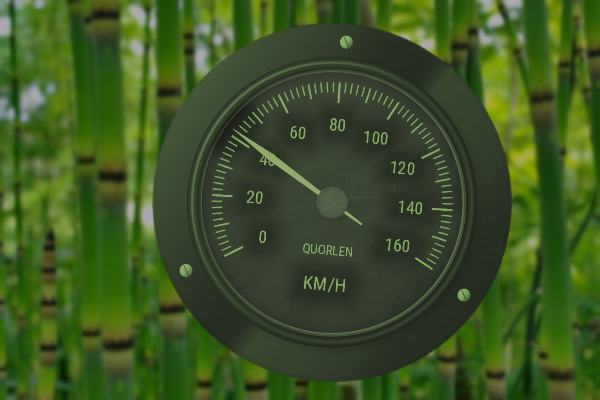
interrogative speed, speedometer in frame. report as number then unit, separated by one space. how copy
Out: 42 km/h
